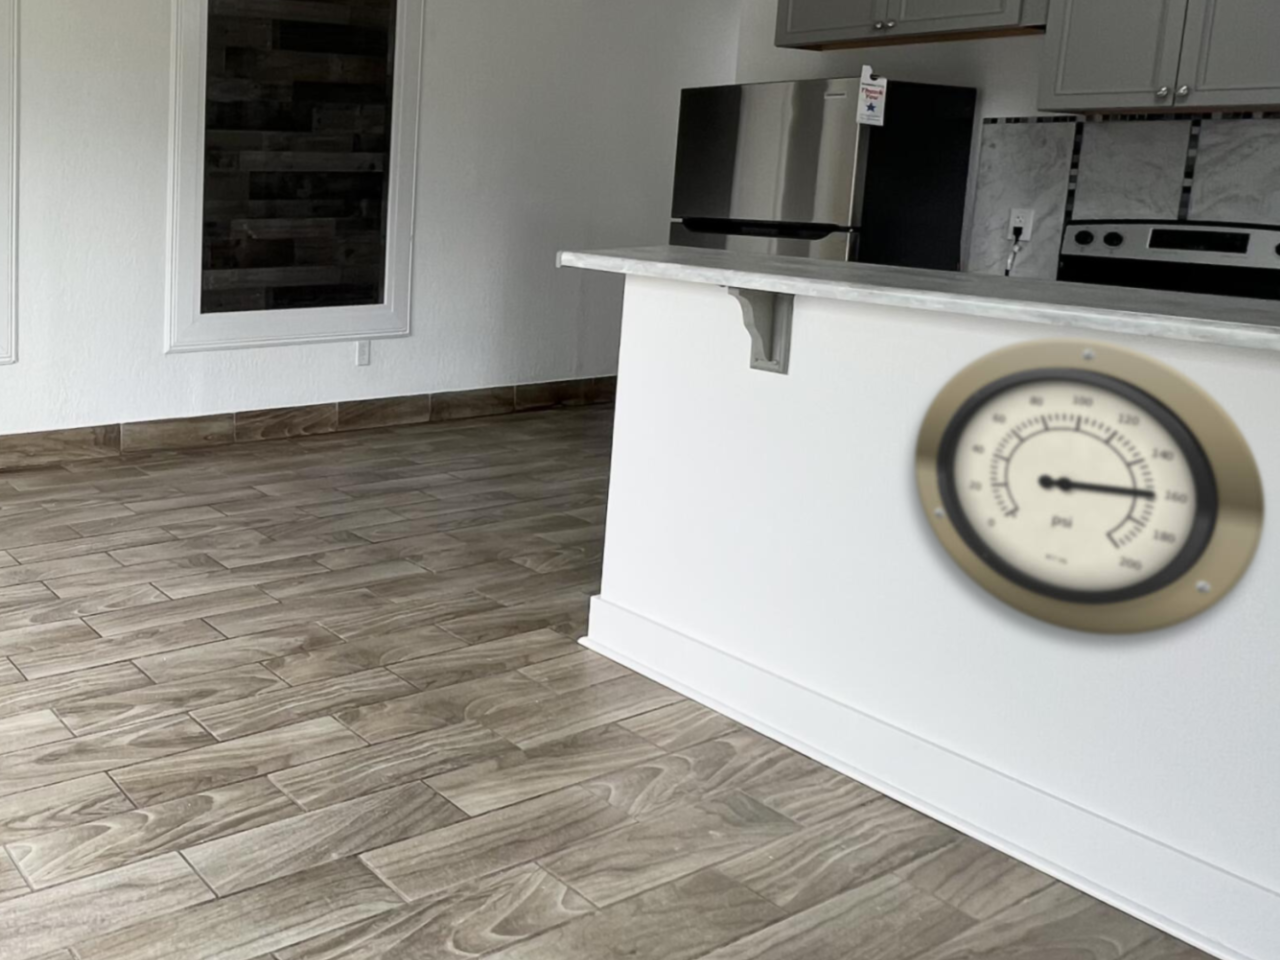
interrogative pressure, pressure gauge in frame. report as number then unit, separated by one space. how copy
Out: 160 psi
